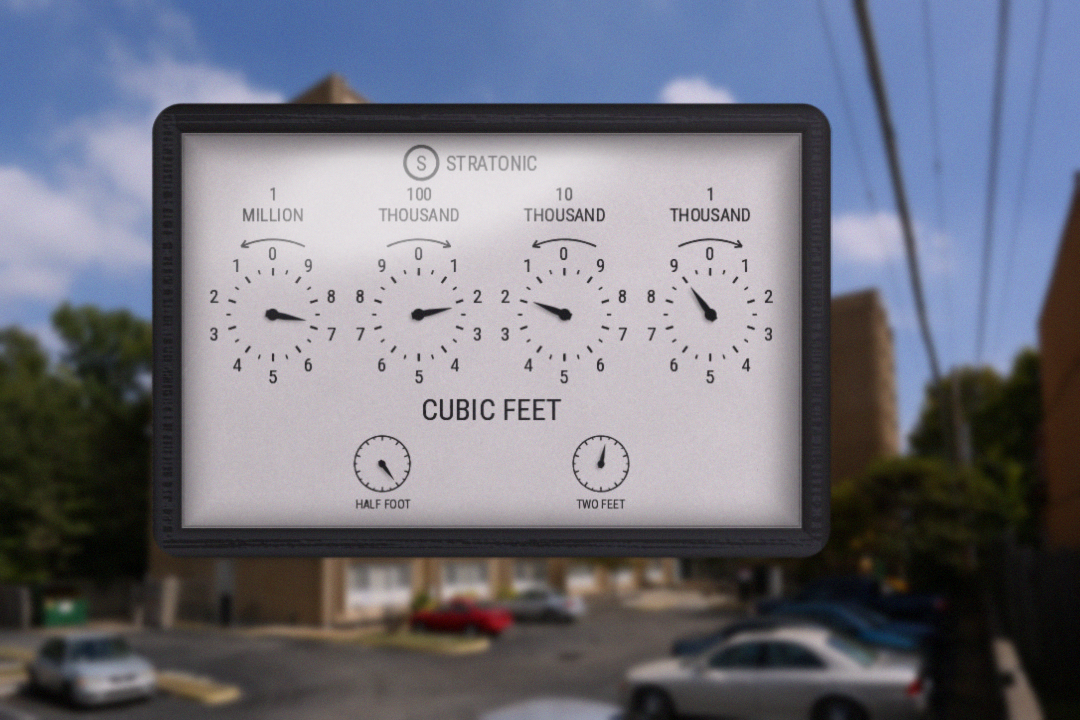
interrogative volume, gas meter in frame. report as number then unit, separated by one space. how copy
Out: 721900 ft³
